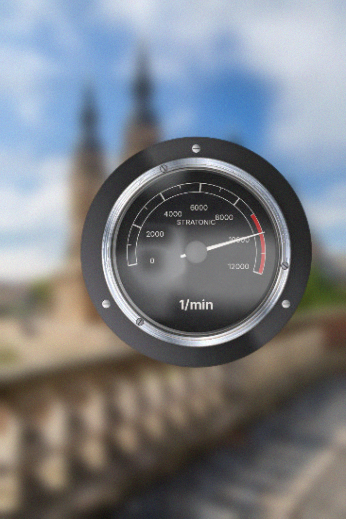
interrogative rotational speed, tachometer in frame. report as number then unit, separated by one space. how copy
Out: 10000 rpm
